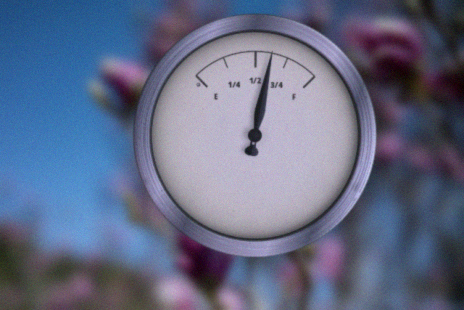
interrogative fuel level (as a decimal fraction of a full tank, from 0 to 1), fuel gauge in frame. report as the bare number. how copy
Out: 0.625
